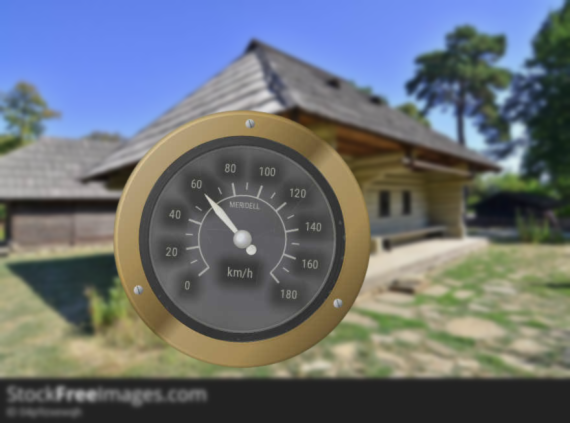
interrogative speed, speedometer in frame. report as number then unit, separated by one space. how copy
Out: 60 km/h
